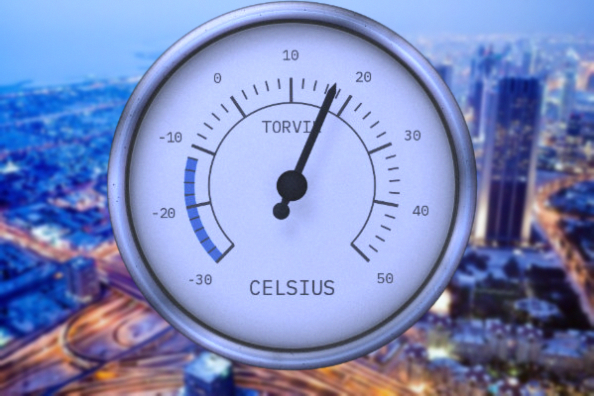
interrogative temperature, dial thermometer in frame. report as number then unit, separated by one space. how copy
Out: 17 °C
